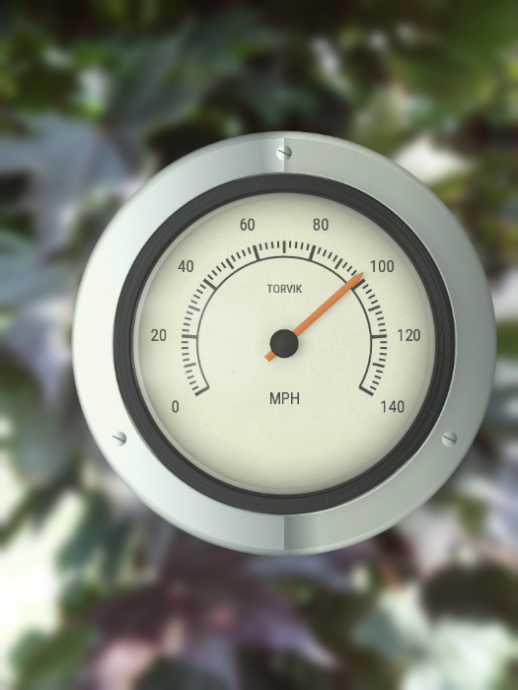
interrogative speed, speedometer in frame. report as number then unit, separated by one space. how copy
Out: 98 mph
